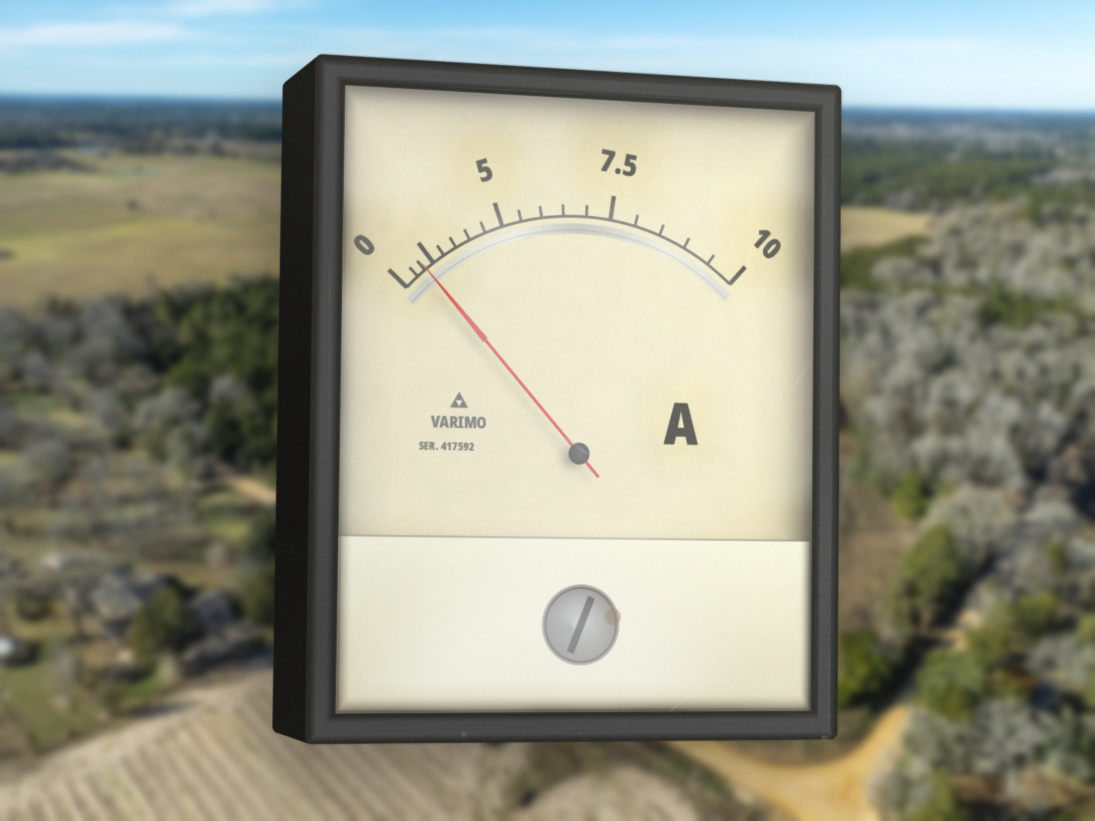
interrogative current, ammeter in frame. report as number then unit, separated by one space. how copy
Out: 2 A
